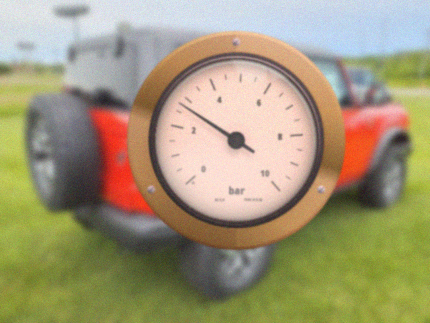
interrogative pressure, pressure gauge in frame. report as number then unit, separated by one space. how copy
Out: 2.75 bar
